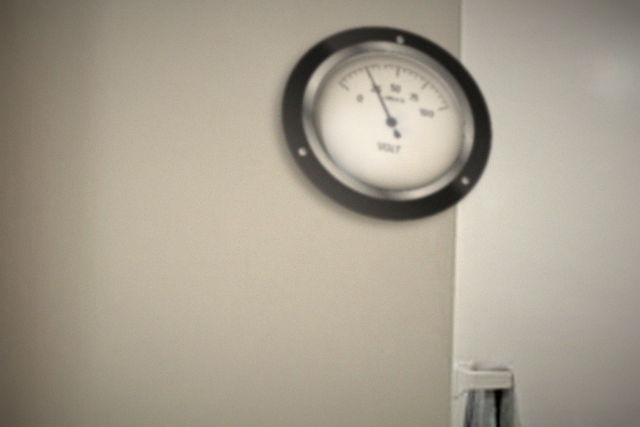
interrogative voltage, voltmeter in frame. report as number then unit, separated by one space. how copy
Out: 25 V
